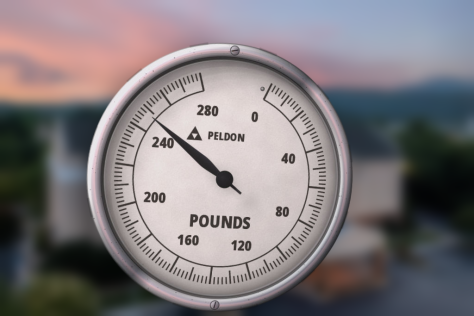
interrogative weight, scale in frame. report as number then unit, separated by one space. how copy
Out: 248 lb
